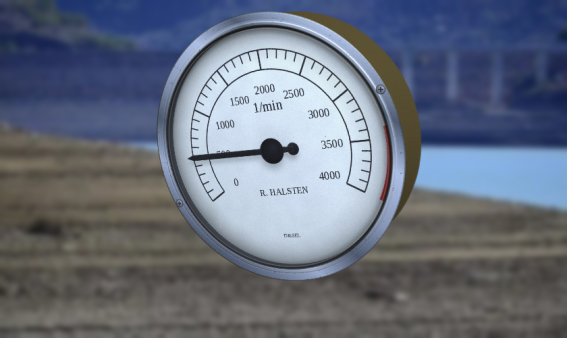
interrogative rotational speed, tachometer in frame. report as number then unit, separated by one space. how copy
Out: 500 rpm
